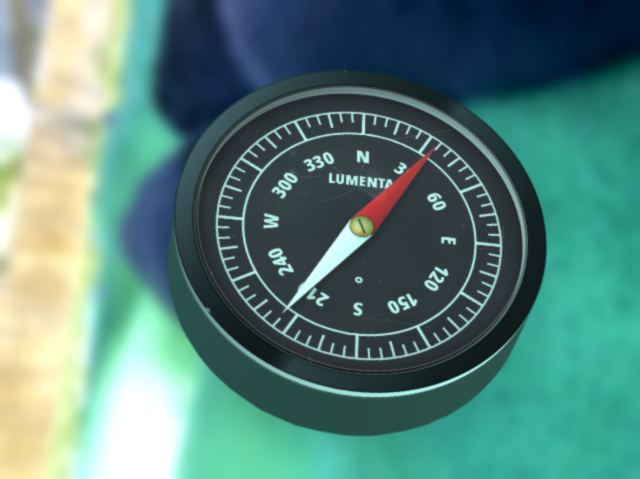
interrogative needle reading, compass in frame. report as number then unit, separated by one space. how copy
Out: 35 °
